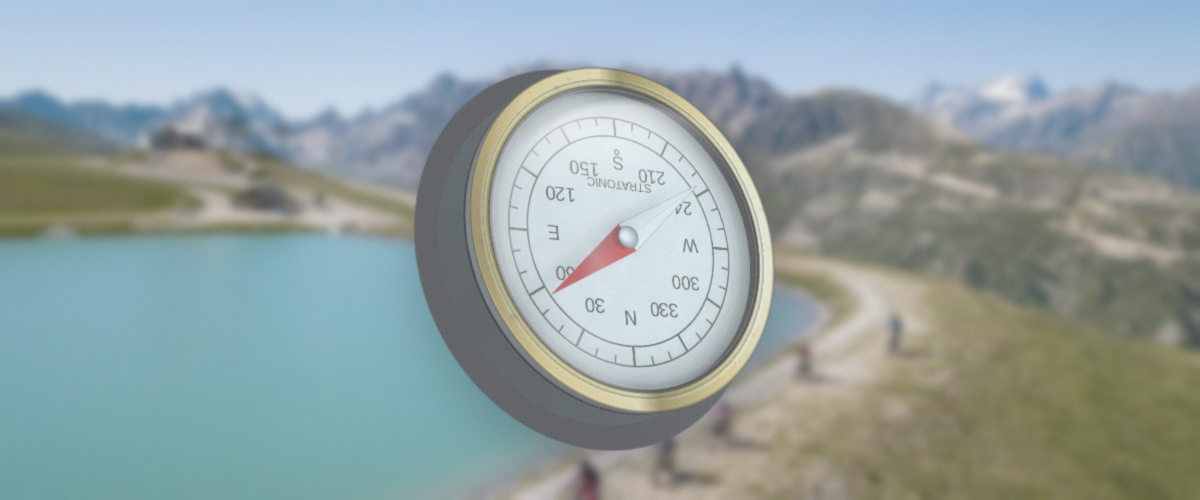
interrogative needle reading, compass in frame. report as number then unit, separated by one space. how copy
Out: 55 °
